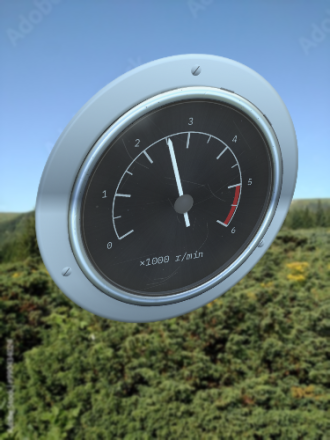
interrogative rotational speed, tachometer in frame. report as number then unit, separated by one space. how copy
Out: 2500 rpm
